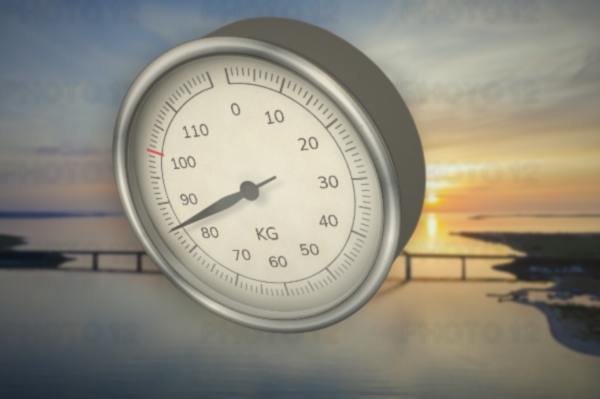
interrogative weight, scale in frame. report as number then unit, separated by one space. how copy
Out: 85 kg
